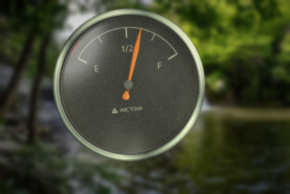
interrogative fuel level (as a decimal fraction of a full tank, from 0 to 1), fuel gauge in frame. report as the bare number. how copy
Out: 0.625
